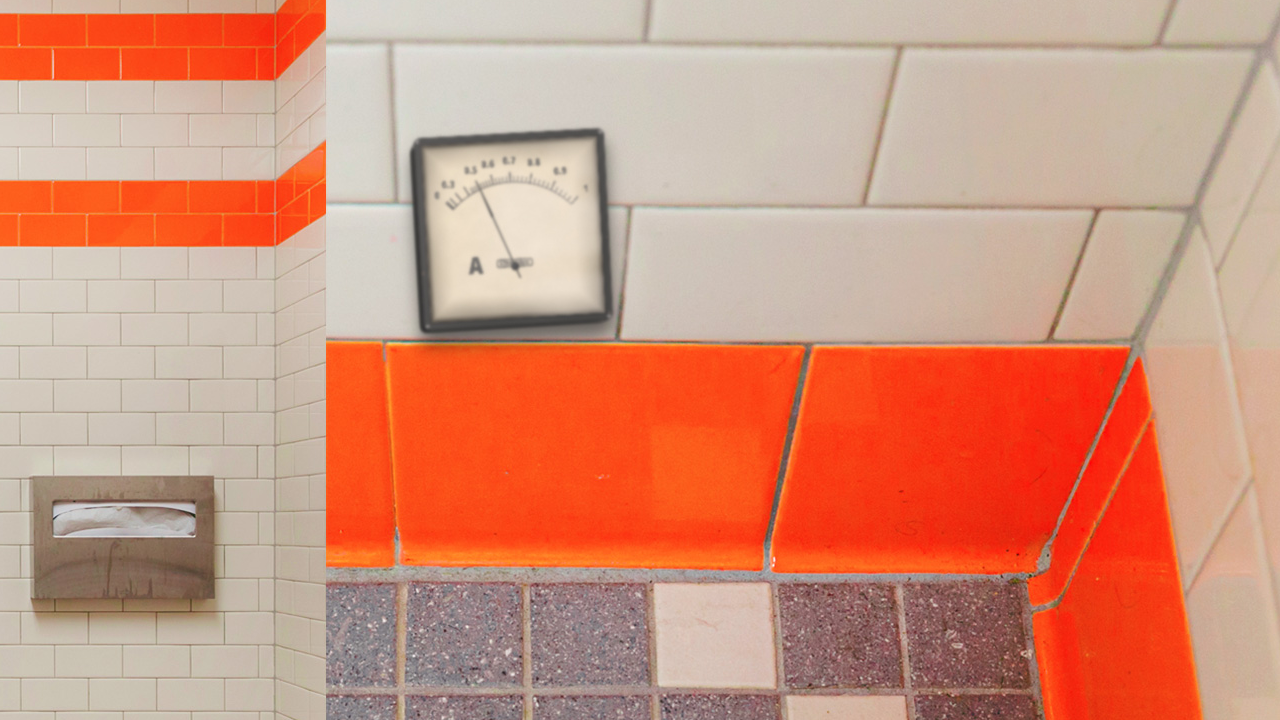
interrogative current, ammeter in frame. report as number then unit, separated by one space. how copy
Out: 0.5 A
